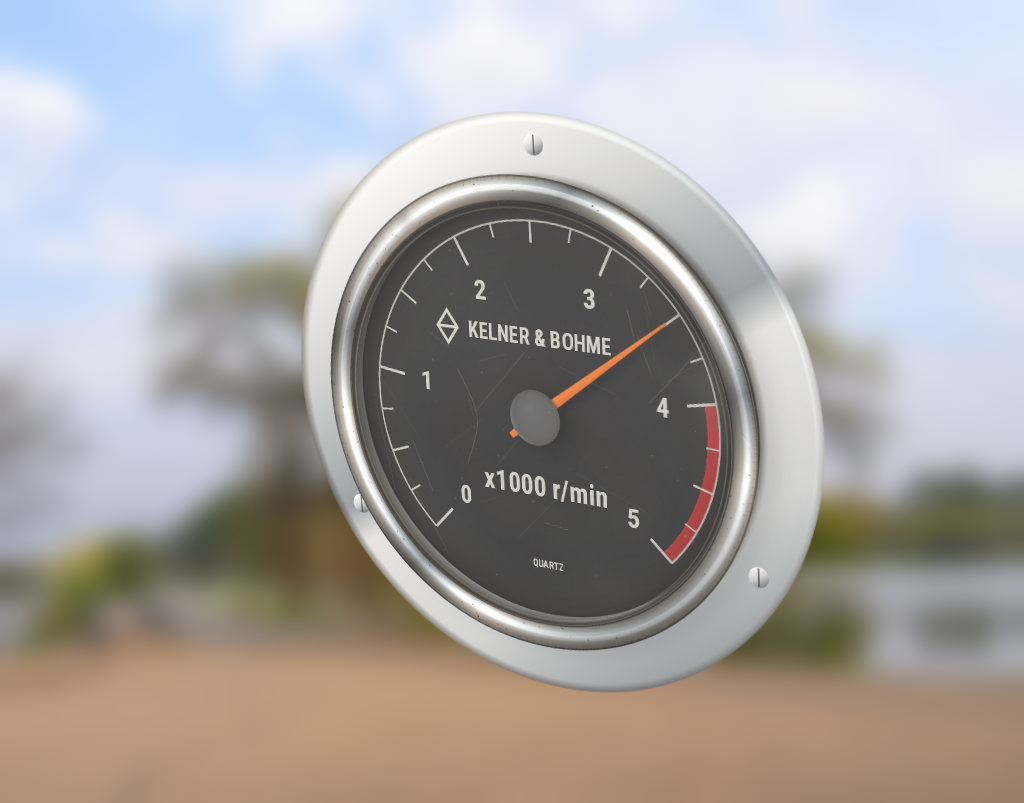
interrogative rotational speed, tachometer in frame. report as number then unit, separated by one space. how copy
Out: 3500 rpm
